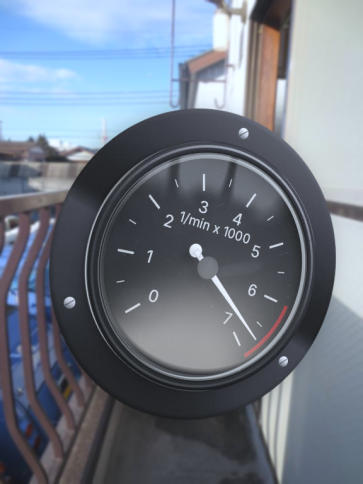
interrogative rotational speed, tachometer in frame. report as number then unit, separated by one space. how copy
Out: 6750 rpm
